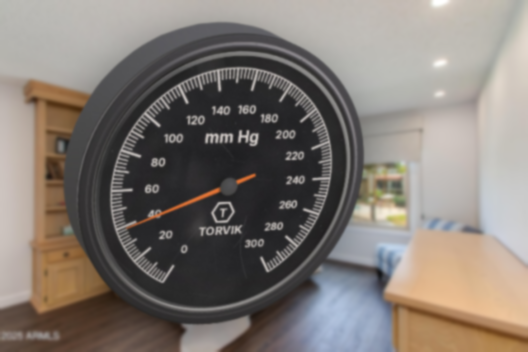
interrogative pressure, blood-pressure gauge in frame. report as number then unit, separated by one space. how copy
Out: 40 mmHg
